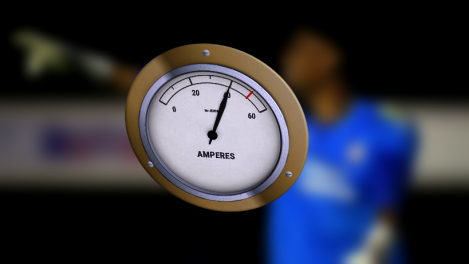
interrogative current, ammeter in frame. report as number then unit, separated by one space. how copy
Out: 40 A
